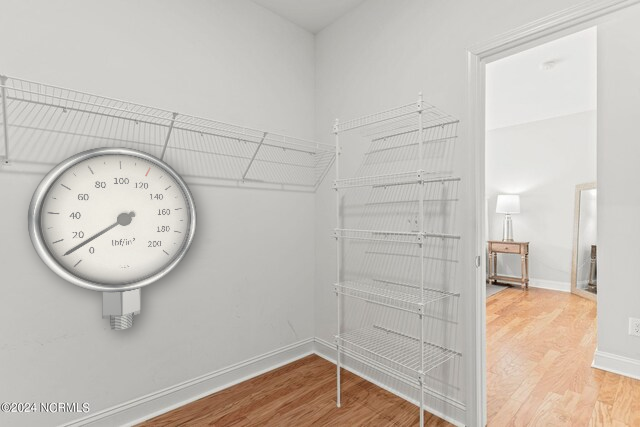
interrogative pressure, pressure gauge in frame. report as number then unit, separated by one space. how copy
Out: 10 psi
